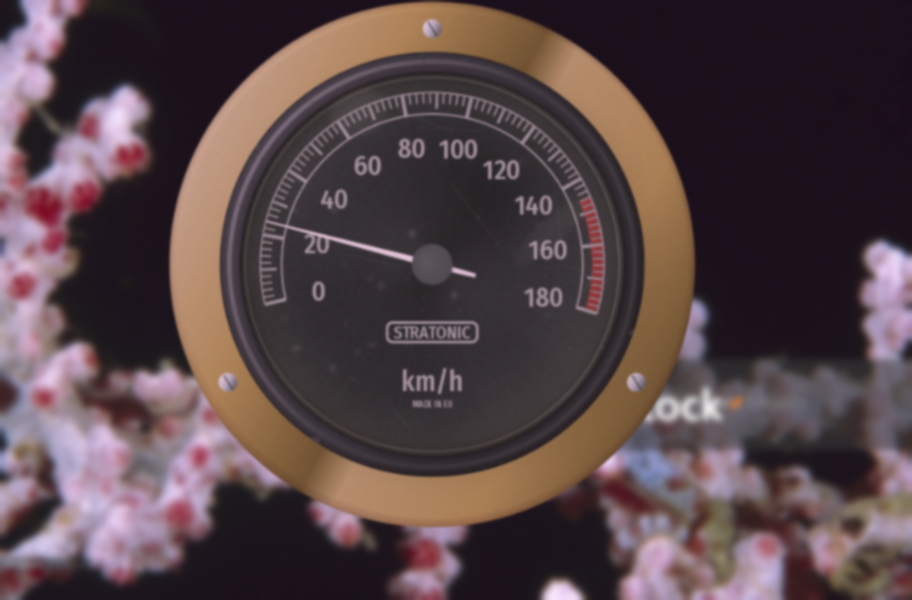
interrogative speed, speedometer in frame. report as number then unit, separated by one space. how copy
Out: 24 km/h
